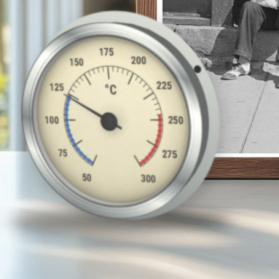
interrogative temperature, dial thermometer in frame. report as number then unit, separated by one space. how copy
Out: 125 °C
